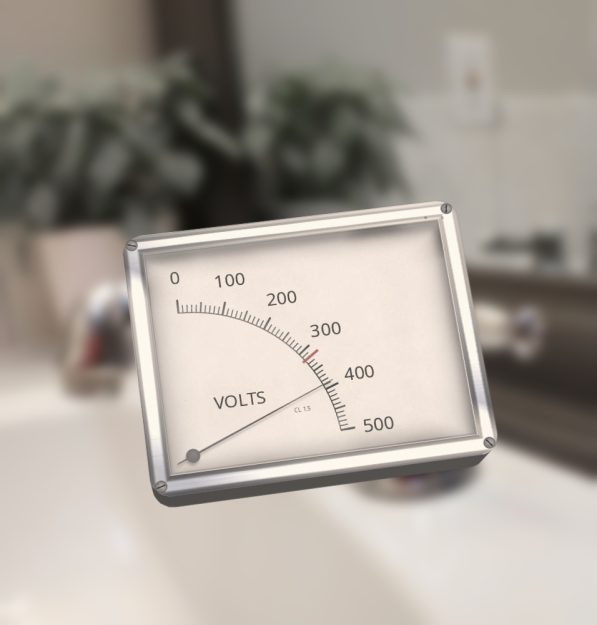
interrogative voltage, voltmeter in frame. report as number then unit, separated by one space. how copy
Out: 390 V
